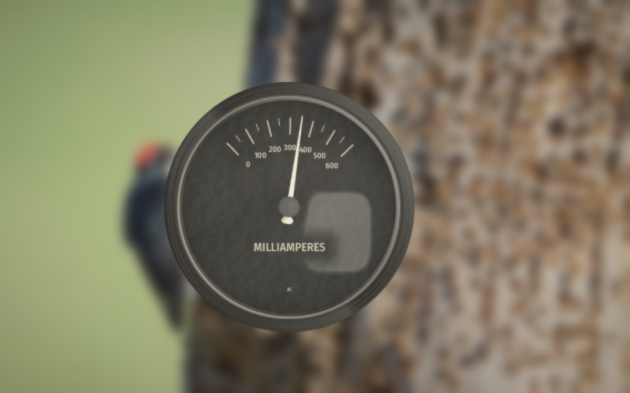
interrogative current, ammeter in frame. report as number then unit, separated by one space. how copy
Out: 350 mA
